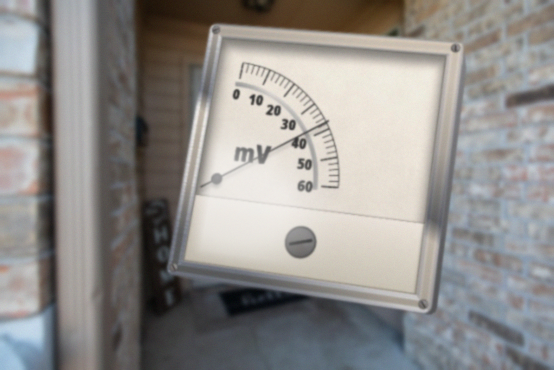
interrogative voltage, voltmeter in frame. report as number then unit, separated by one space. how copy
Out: 38 mV
